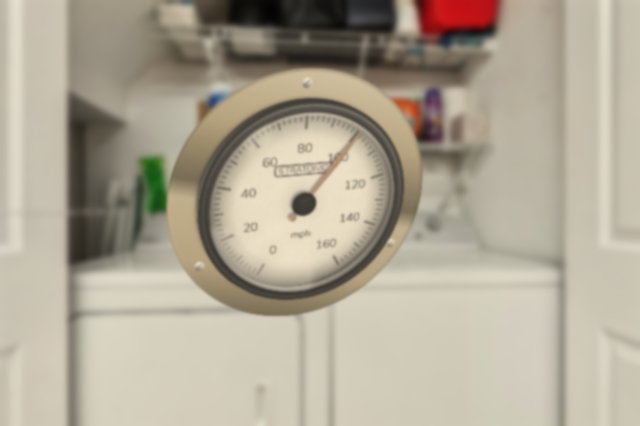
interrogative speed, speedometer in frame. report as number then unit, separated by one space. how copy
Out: 100 mph
